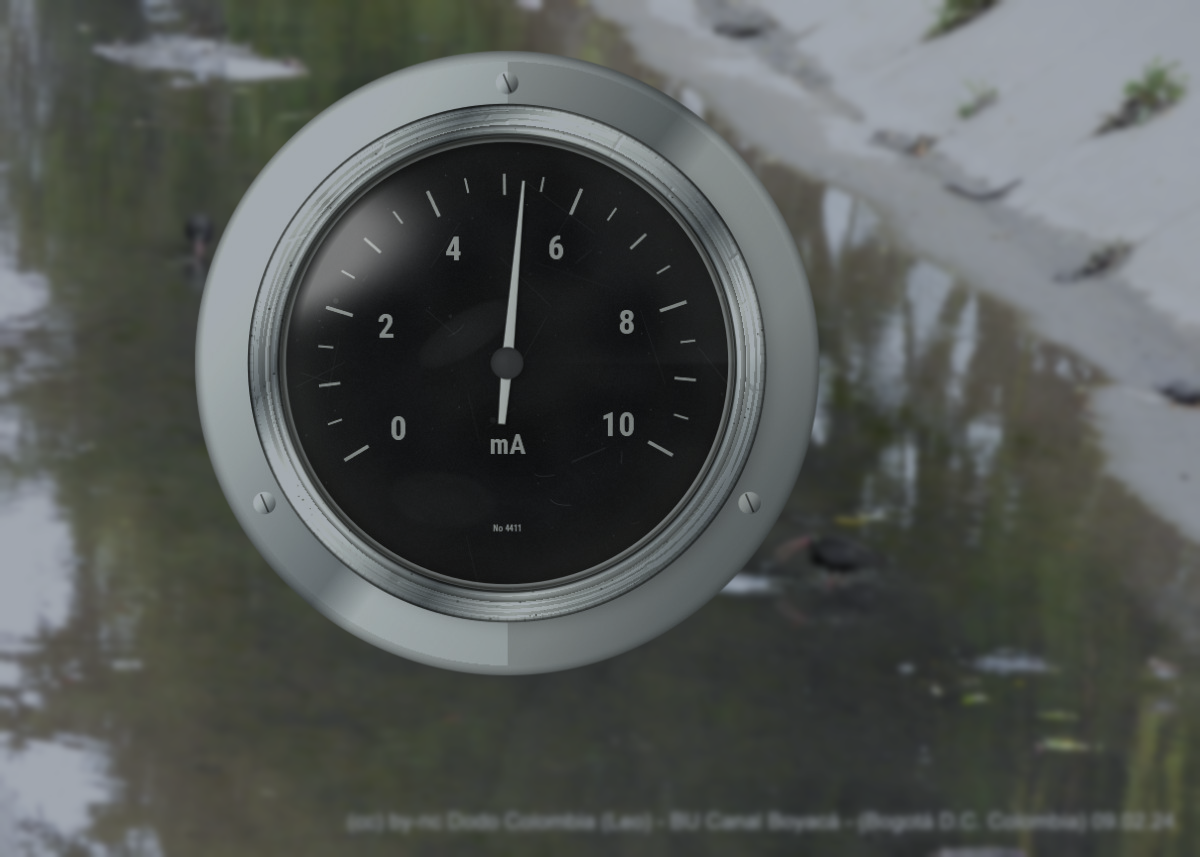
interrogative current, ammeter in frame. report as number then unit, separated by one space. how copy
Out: 5.25 mA
